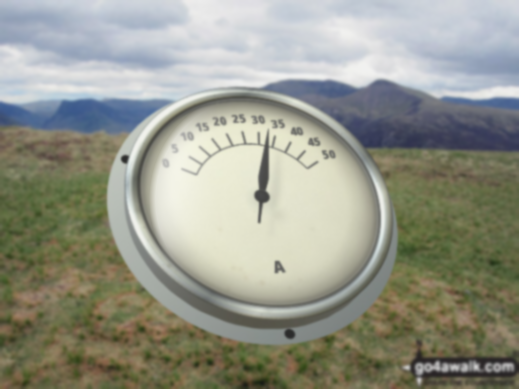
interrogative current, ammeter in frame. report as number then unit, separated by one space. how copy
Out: 32.5 A
